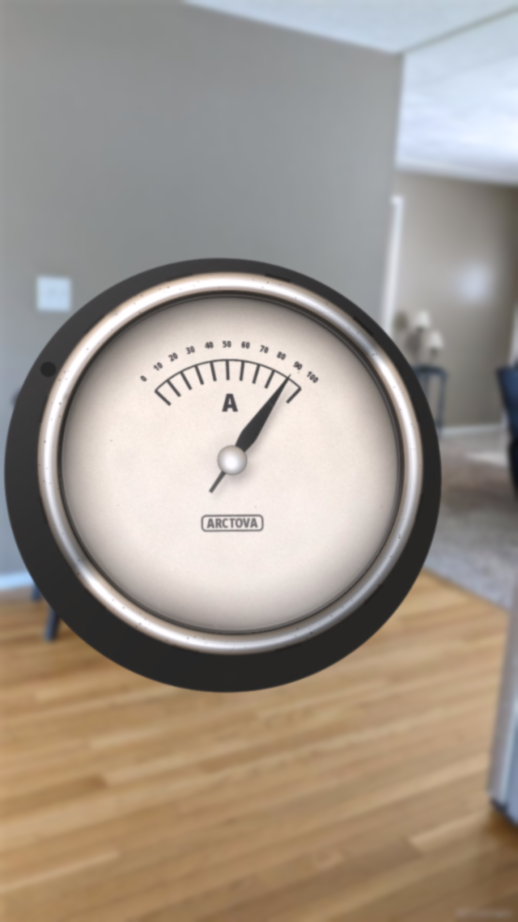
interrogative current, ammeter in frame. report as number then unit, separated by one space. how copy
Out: 90 A
